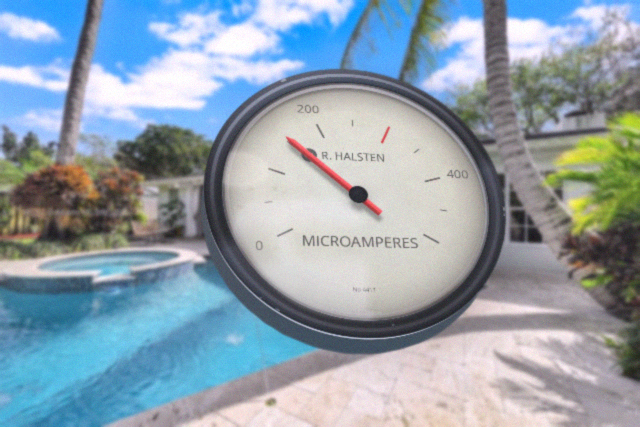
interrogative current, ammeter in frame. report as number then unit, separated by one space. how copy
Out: 150 µA
